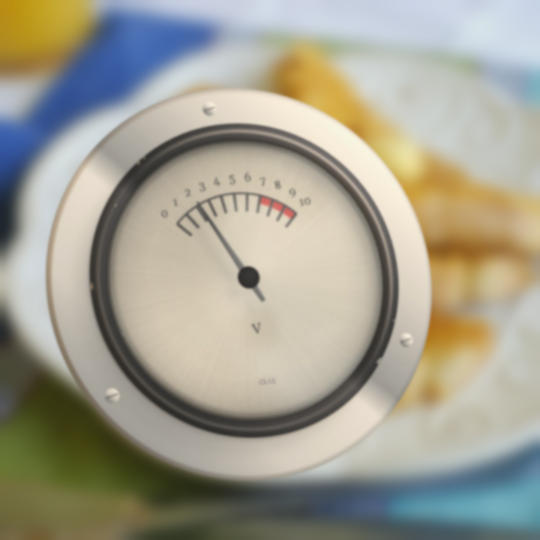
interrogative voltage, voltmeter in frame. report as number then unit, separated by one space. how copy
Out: 2 V
